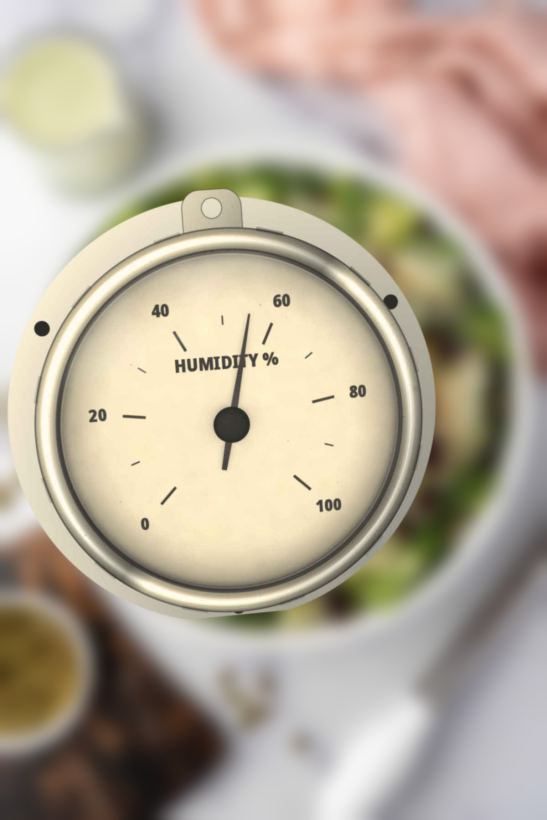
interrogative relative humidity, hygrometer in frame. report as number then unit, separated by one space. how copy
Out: 55 %
